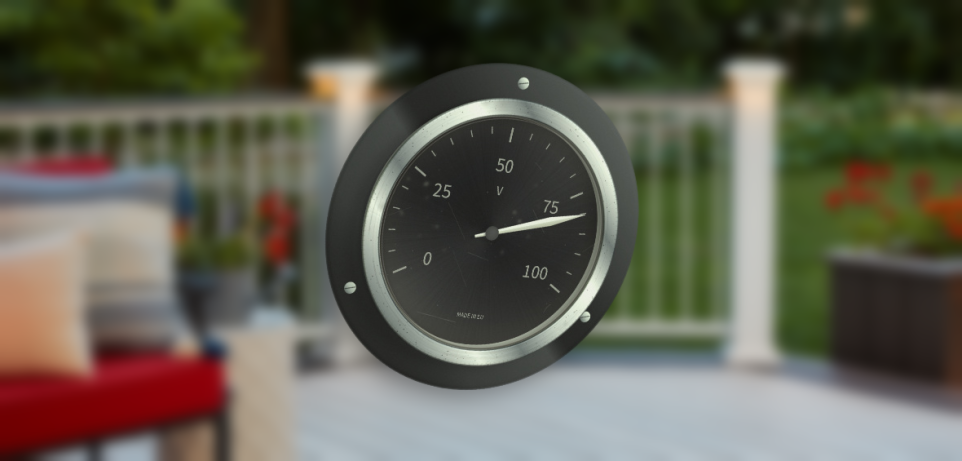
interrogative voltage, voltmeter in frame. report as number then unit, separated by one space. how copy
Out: 80 V
